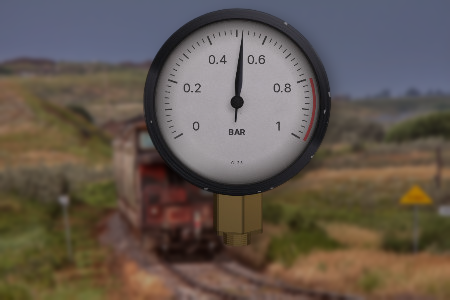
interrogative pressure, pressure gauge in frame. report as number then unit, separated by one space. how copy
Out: 0.52 bar
